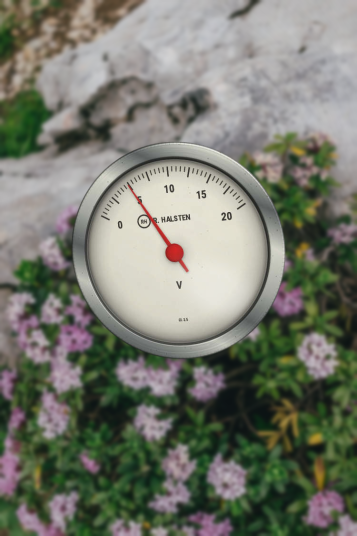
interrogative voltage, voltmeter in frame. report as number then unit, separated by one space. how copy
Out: 5 V
